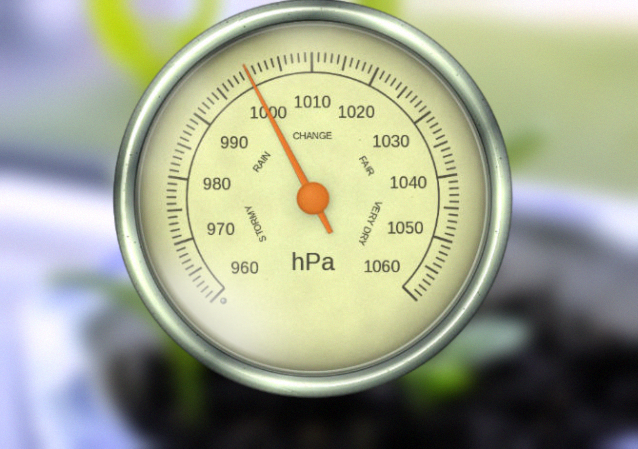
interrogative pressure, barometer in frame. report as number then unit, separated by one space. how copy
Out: 1000 hPa
